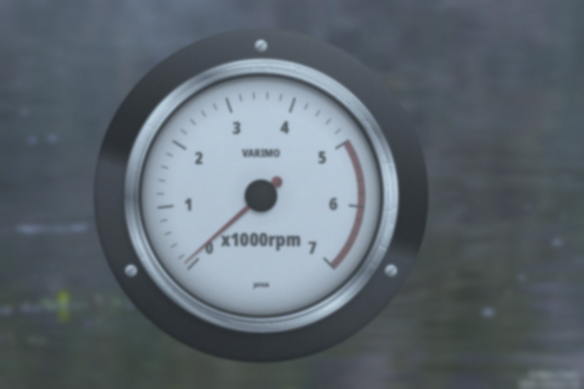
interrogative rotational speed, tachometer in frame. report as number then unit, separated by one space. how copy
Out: 100 rpm
